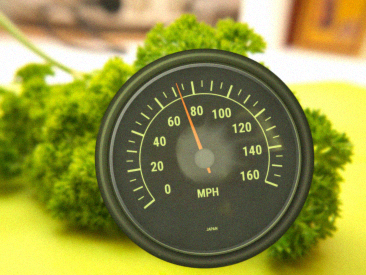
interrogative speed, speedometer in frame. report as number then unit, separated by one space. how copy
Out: 72.5 mph
